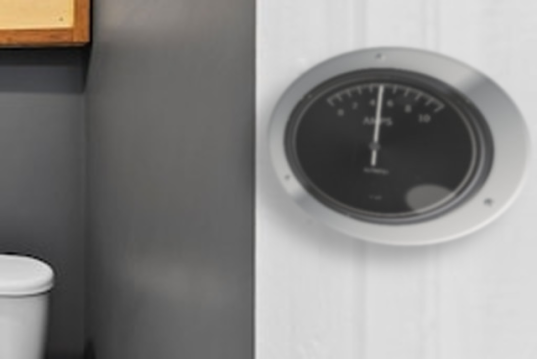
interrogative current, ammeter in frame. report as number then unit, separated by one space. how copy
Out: 5 A
